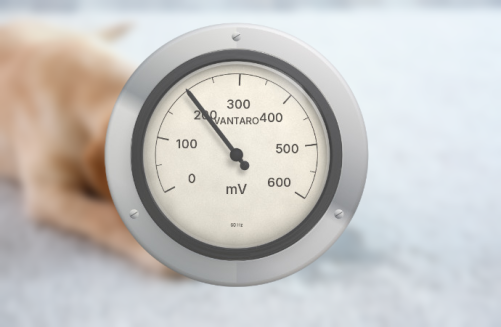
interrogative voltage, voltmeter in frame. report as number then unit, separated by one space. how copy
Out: 200 mV
